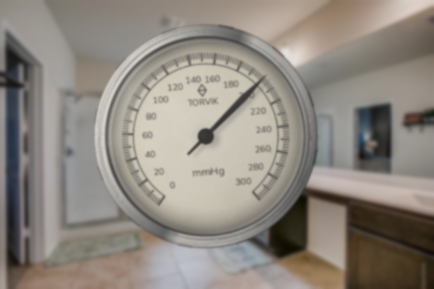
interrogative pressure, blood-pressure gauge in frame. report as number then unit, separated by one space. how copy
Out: 200 mmHg
